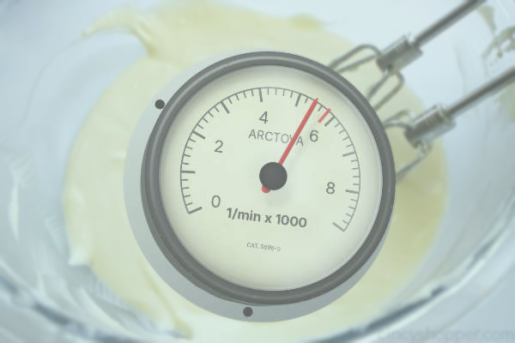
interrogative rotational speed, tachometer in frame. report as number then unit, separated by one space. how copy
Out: 5400 rpm
